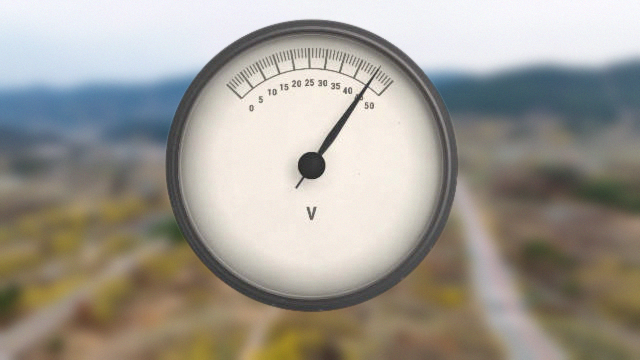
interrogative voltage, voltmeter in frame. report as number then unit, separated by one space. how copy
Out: 45 V
